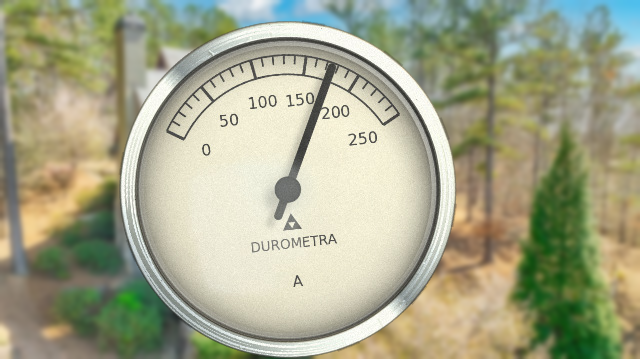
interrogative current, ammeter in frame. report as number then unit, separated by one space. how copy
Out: 175 A
